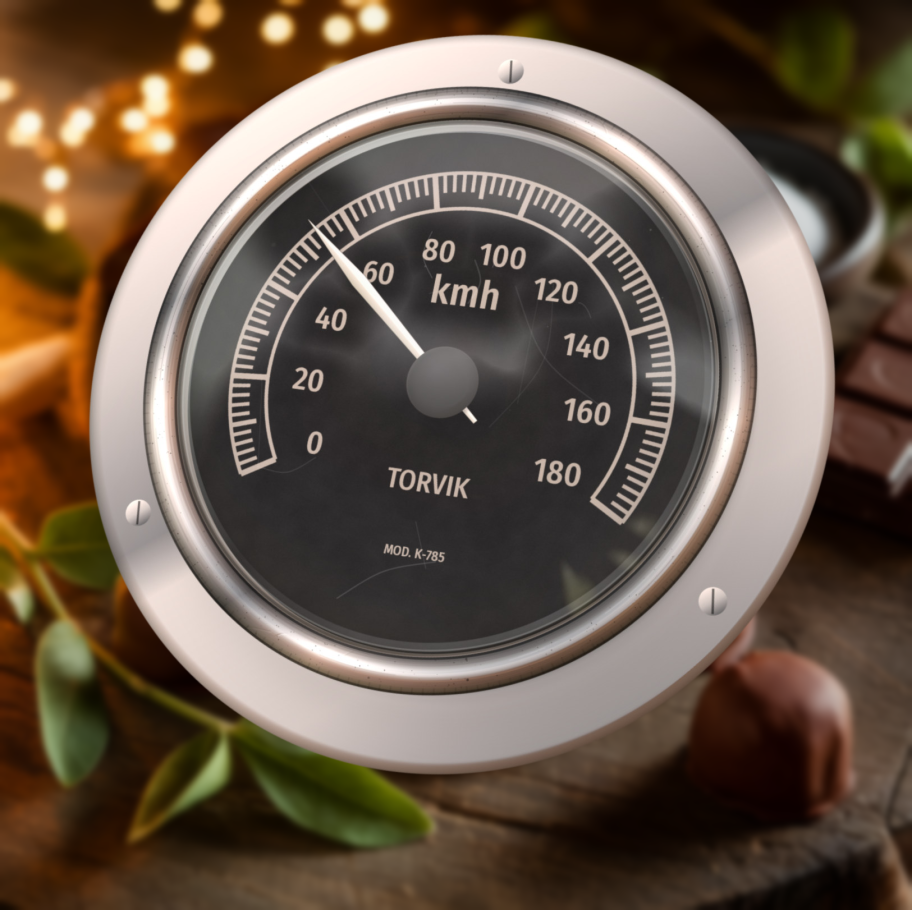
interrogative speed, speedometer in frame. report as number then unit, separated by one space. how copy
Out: 54 km/h
